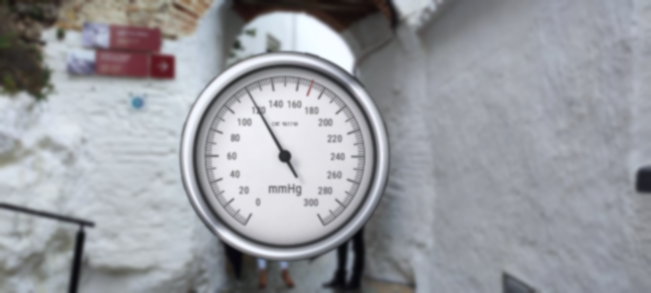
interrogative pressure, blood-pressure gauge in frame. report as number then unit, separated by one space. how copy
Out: 120 mmHg
